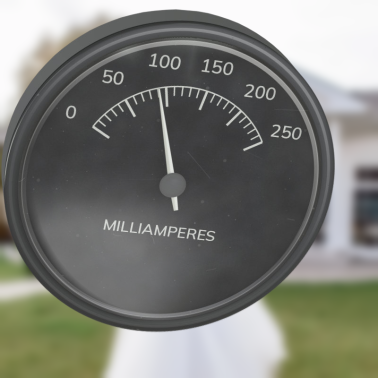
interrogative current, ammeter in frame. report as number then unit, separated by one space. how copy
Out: 90 mA
